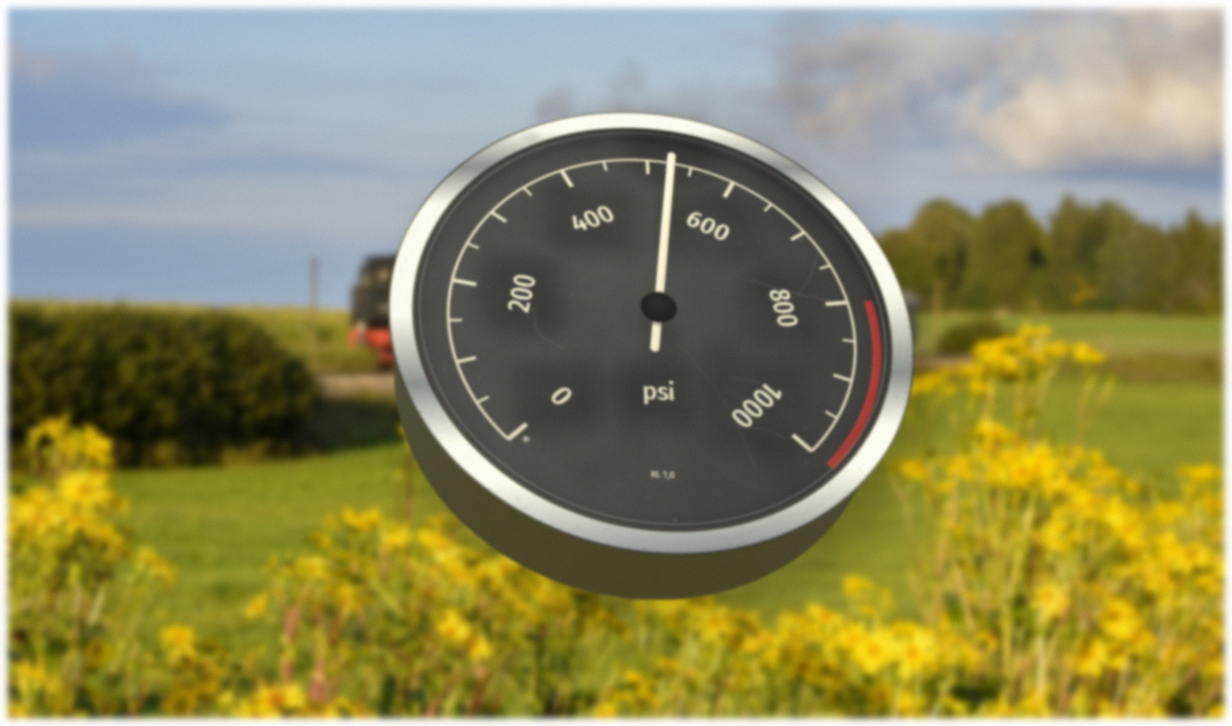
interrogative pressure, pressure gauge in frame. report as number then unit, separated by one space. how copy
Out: 525 psi
